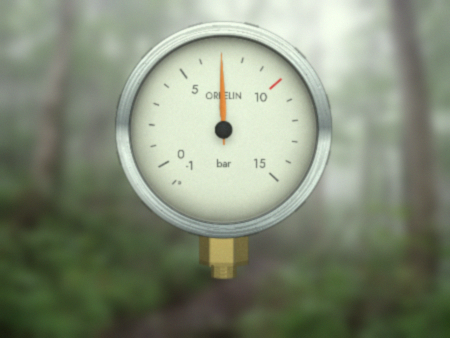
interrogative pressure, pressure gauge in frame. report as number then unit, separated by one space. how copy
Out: 7 bar
